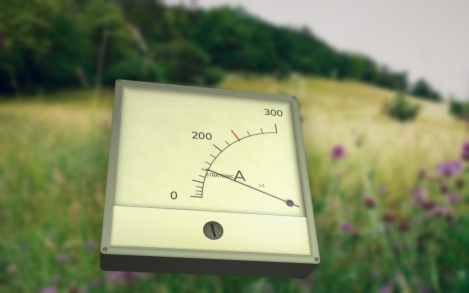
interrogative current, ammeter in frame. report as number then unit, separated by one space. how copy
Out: 140 A
